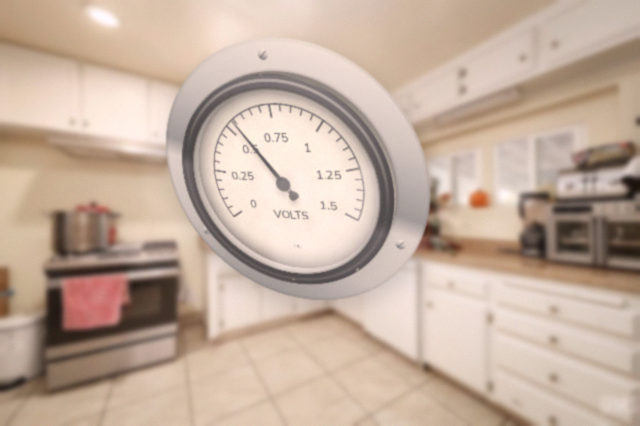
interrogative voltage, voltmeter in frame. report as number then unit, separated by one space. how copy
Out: 0.55 V
